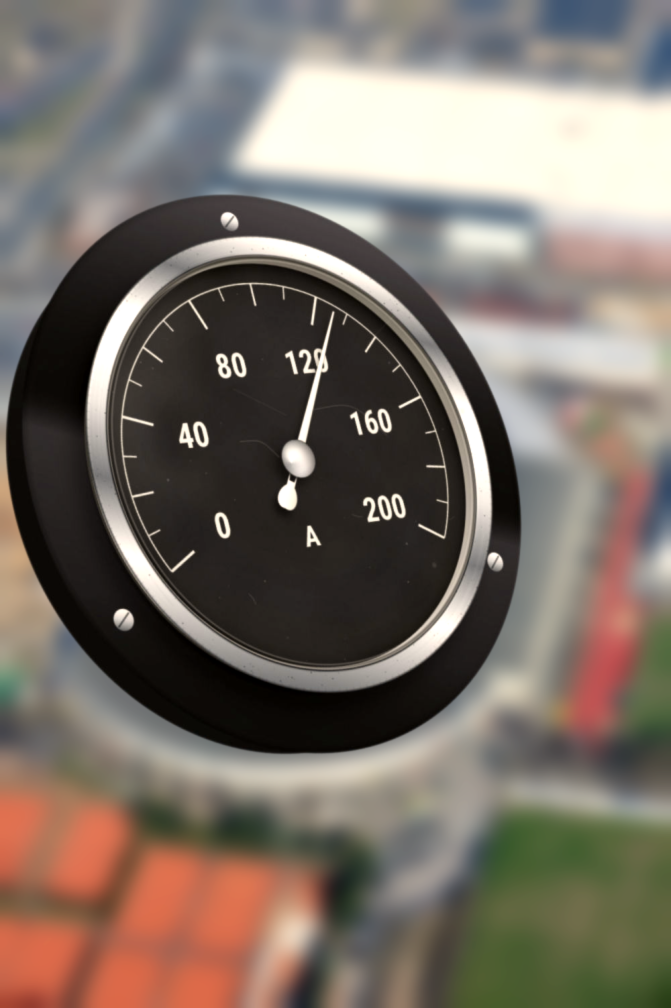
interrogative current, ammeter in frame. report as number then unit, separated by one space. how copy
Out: 125 A
